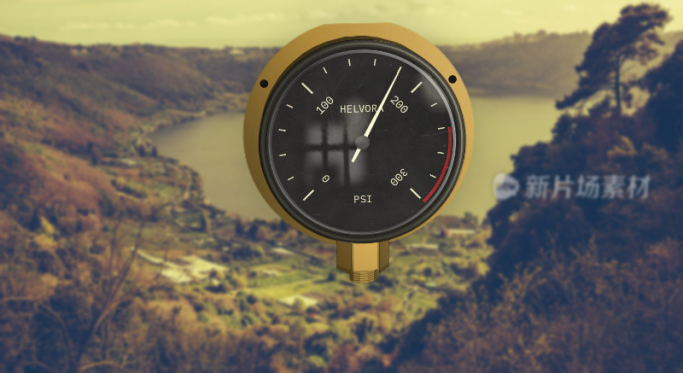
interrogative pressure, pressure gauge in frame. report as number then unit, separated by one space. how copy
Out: 180 psi
